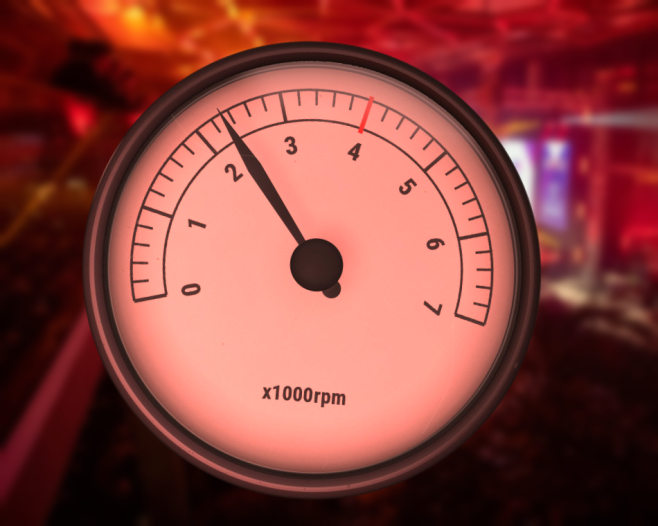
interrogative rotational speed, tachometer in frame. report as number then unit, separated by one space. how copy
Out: 2300 rpm
